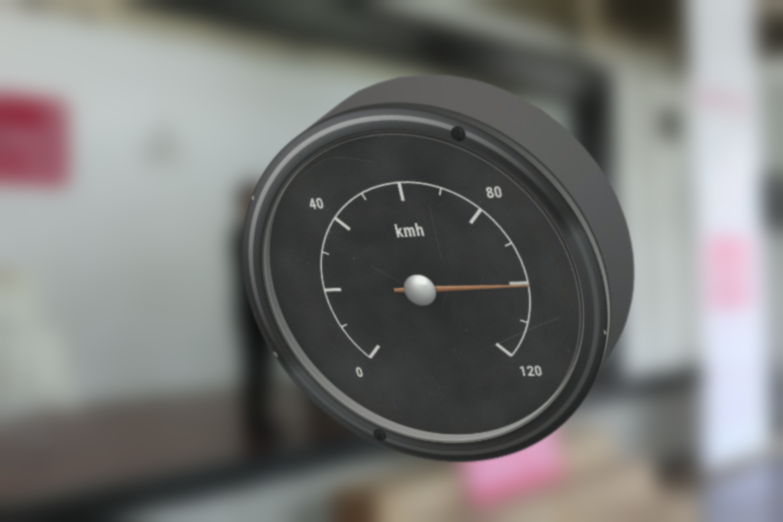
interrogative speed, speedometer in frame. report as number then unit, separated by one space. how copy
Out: 100 km/h
